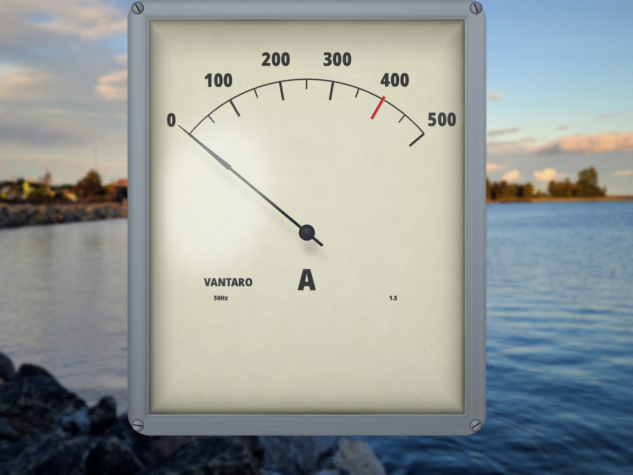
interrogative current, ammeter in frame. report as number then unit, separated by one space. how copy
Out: 0 A
